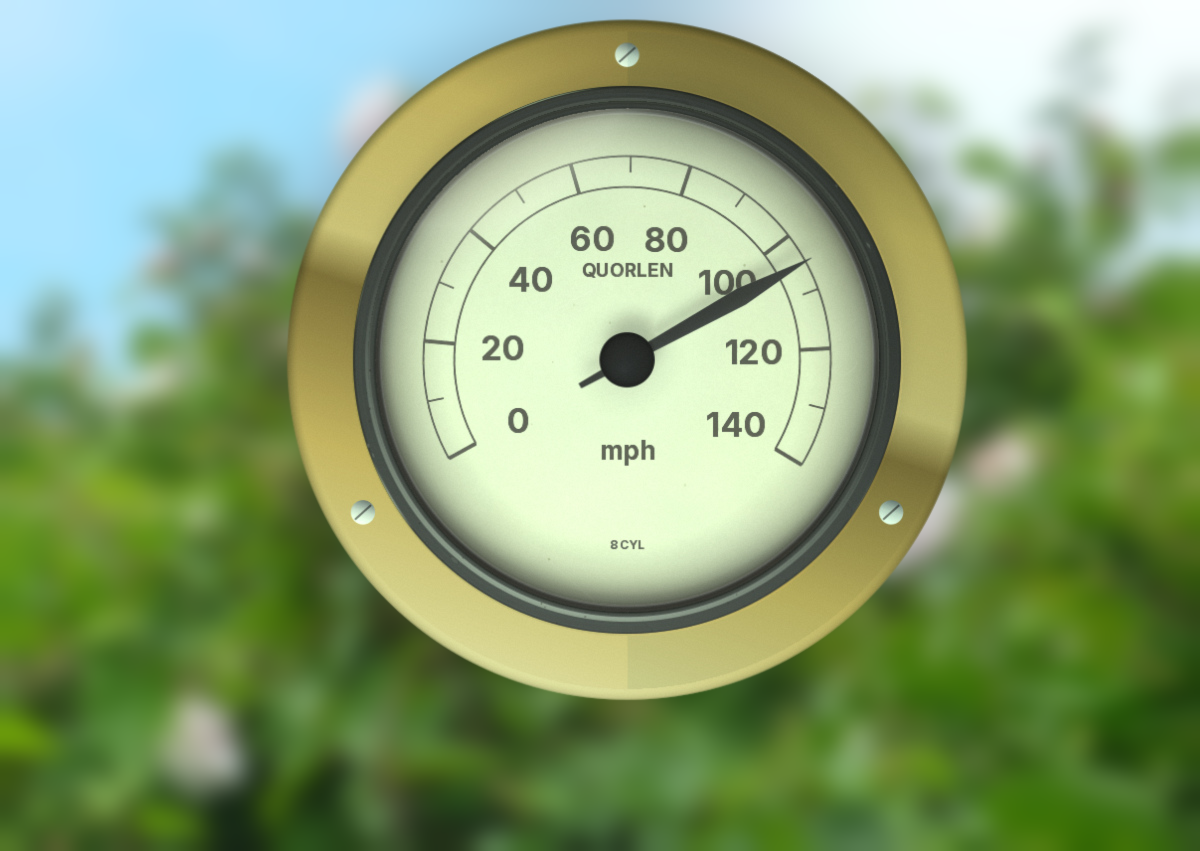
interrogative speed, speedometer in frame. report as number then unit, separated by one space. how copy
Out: 105 mph
